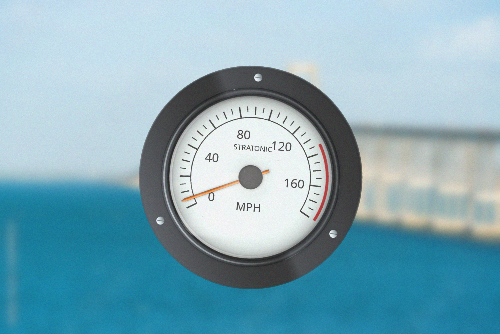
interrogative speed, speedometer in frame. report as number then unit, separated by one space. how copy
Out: 5 mph
